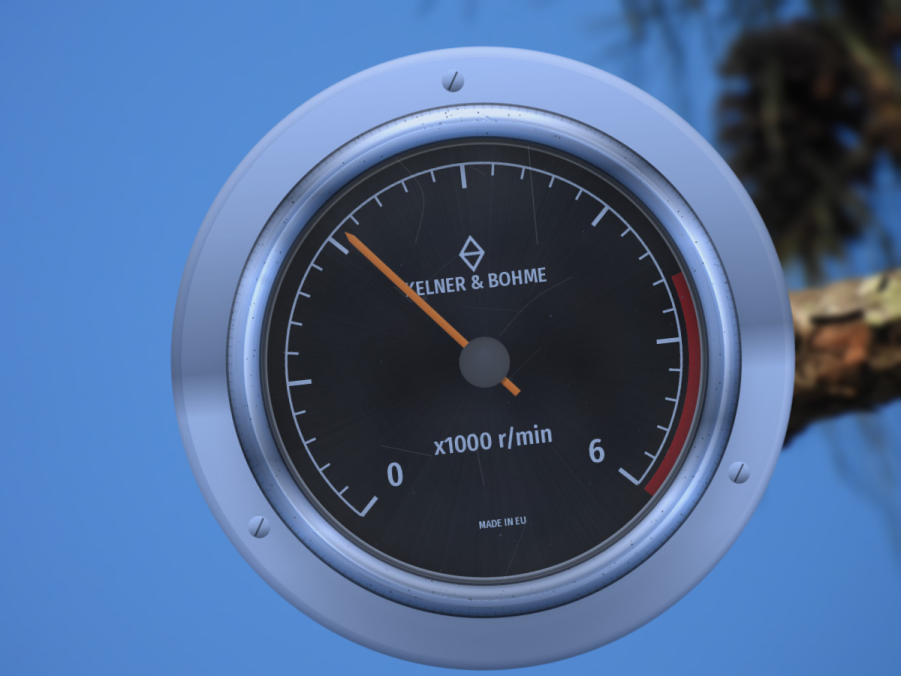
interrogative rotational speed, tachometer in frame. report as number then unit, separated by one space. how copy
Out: 2100 rpm
